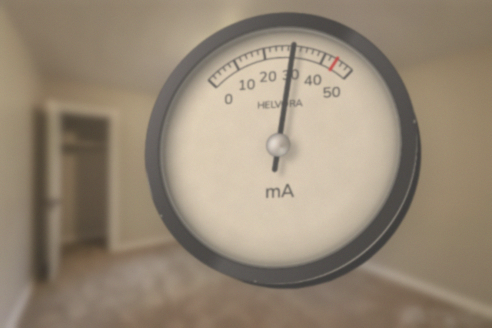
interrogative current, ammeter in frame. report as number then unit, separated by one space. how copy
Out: 30 mA
